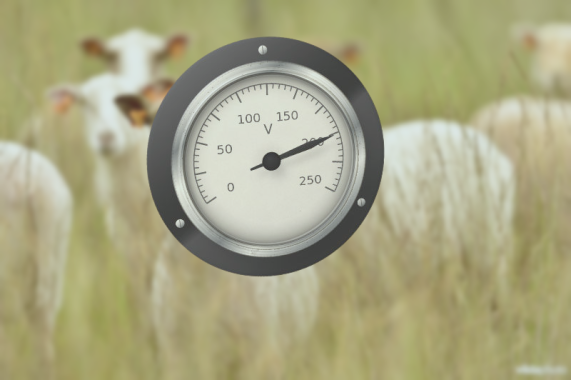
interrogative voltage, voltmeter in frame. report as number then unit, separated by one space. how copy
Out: 200 V
